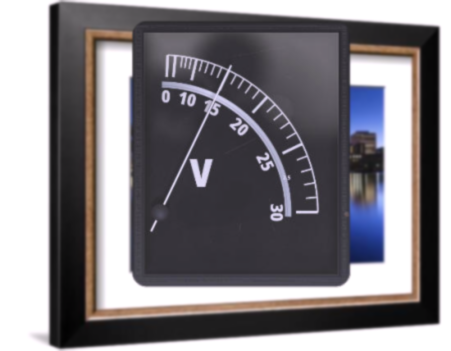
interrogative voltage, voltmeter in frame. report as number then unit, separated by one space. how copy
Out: 15 V
